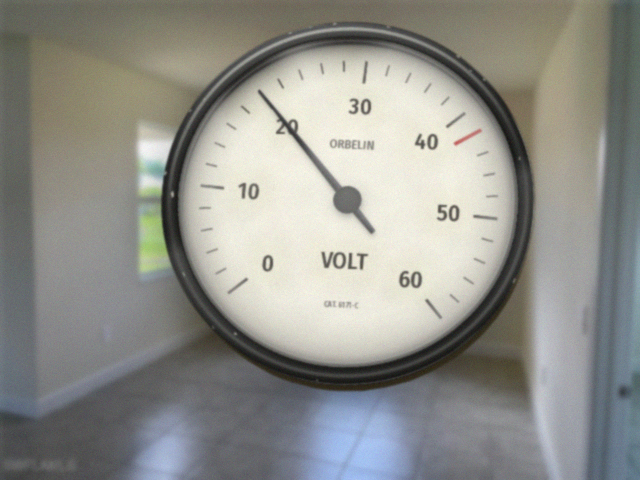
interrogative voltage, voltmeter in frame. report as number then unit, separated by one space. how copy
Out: 20 V
